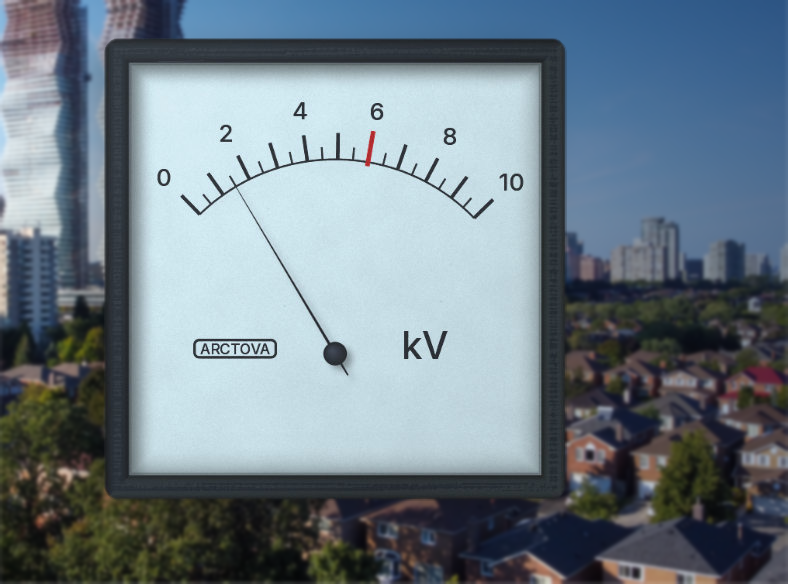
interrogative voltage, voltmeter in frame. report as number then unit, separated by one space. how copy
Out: 1.5 kV
